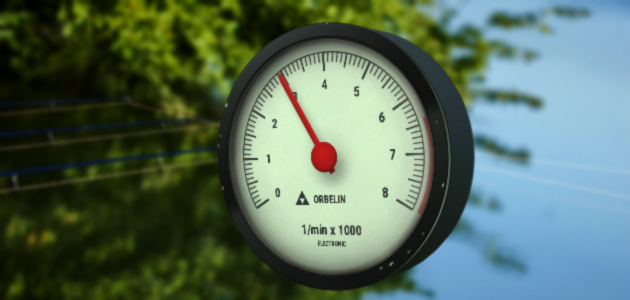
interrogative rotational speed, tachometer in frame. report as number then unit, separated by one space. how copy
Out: 3000 rpm
